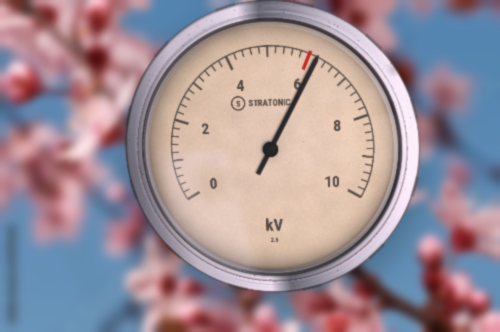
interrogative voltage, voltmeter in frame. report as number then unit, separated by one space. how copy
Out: 6.2 kV
